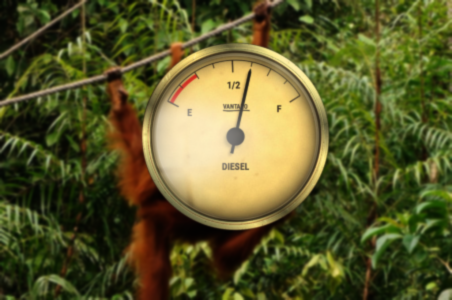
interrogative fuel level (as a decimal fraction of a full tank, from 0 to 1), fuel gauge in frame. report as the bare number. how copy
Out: 0.625
